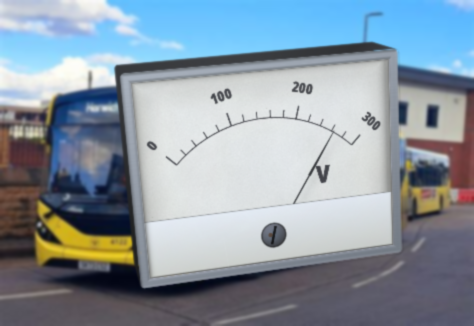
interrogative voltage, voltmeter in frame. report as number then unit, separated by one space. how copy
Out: 260 V
